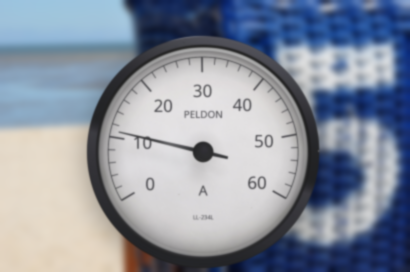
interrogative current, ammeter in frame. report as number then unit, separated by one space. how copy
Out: 11 A
